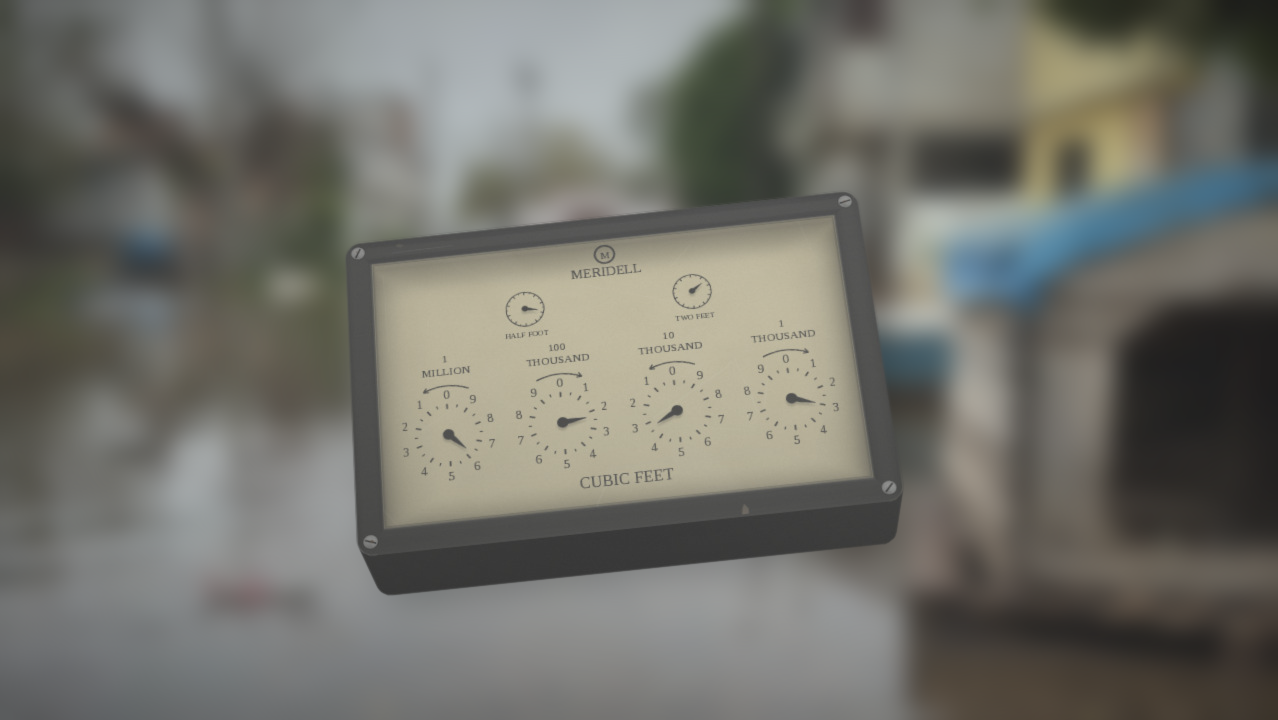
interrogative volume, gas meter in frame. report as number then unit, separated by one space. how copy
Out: 623300 ft³
